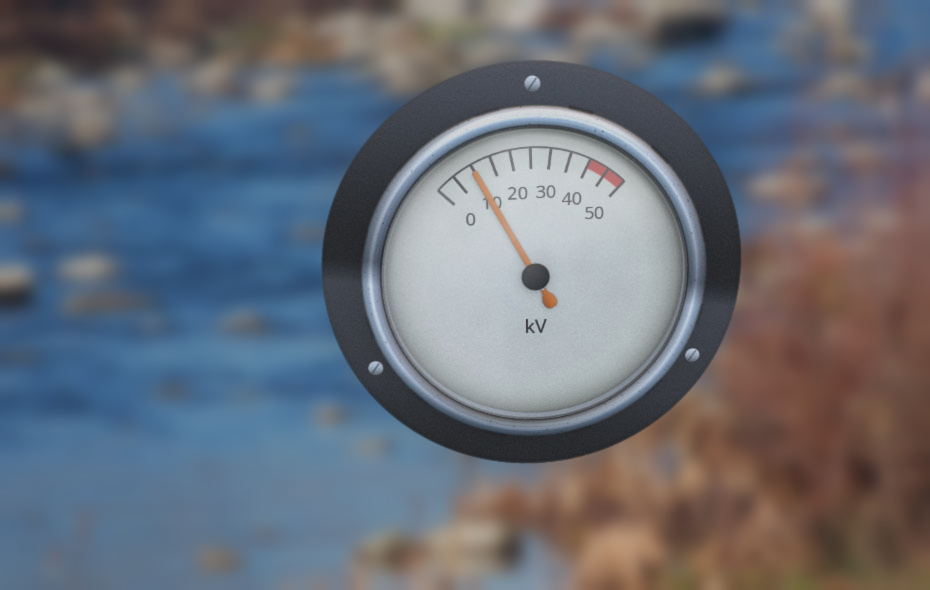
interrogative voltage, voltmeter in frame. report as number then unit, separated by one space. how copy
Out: 10 kV
